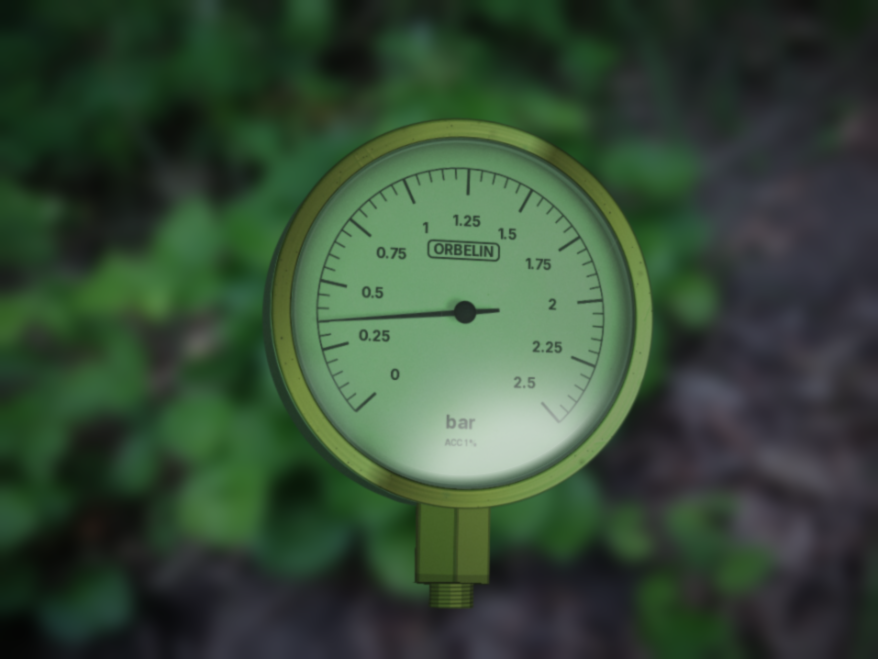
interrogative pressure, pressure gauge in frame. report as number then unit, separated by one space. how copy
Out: 0.35 bar
